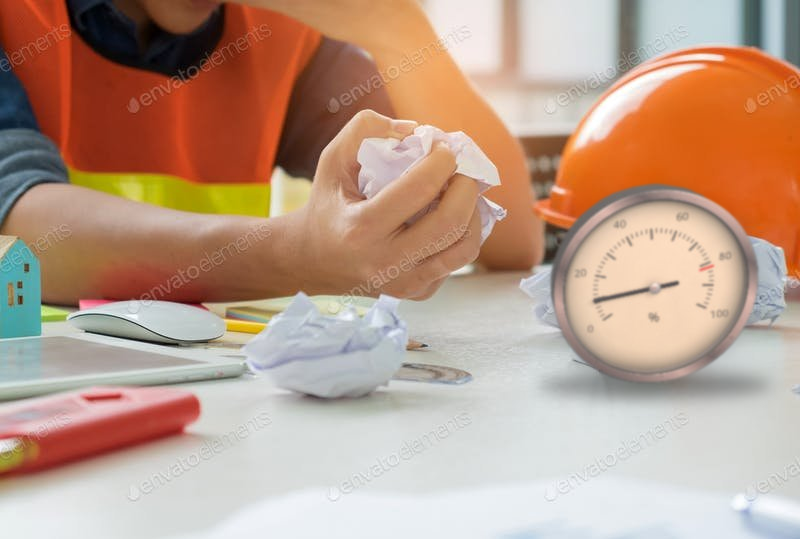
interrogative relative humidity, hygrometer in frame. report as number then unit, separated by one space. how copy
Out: 10 %
